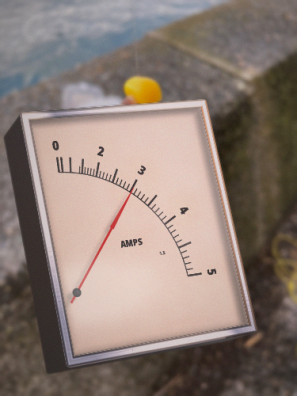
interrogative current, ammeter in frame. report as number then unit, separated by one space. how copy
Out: 3 A
